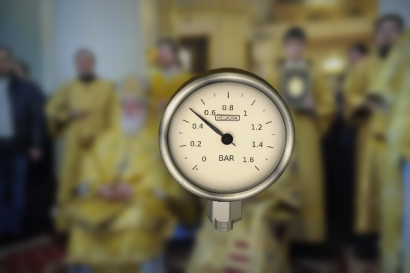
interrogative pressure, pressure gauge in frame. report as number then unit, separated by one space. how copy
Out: 0.5 bar
